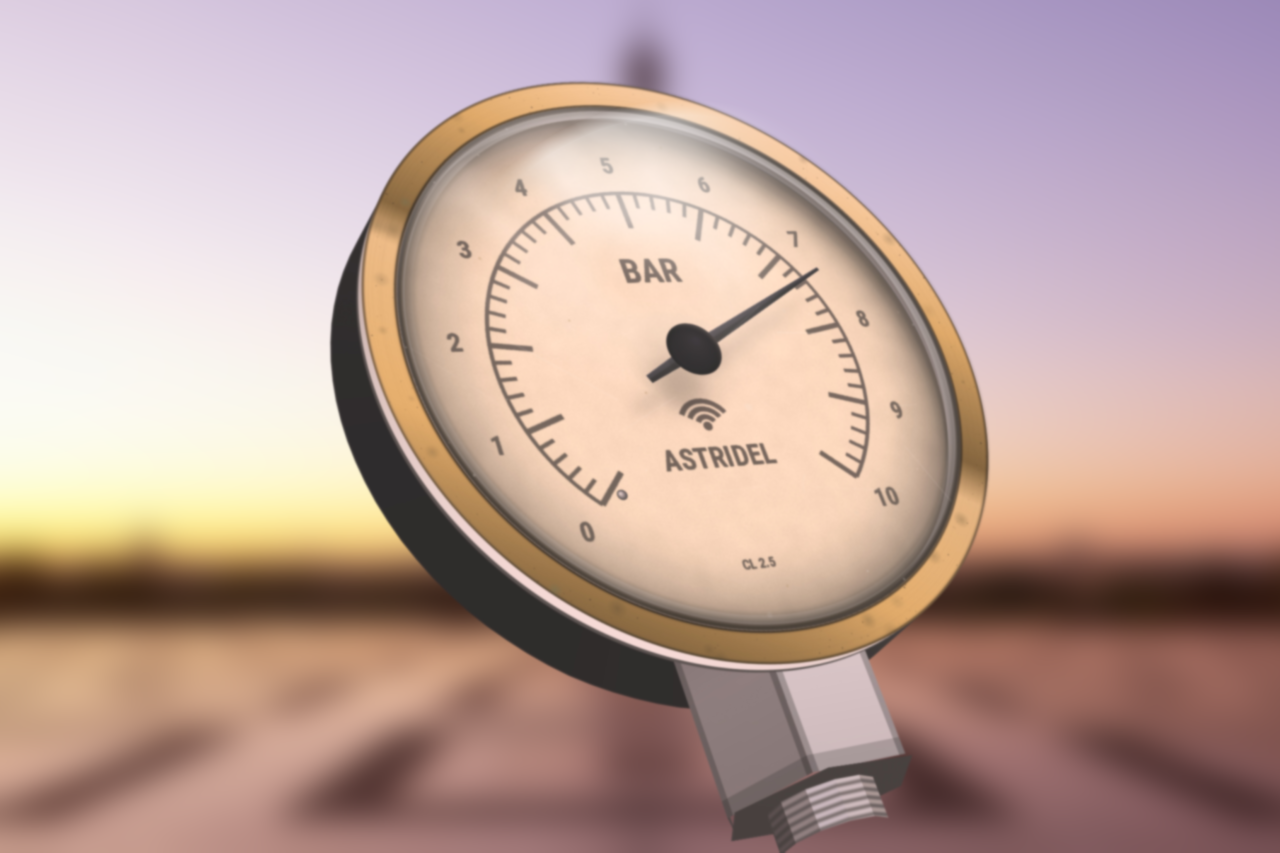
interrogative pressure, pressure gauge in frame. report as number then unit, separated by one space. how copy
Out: 7.4 bar
